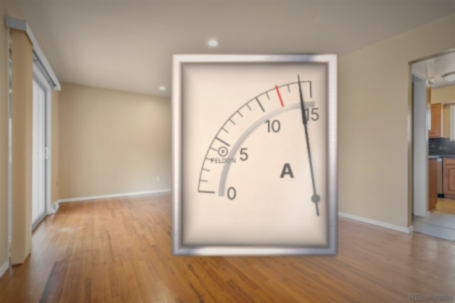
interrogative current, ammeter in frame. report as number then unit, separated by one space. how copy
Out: 14 A
